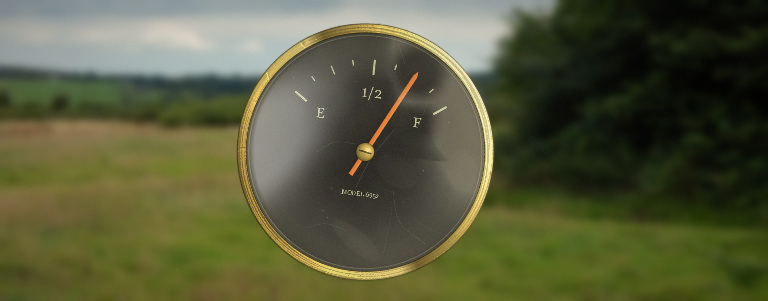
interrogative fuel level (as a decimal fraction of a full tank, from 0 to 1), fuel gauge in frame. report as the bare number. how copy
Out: 0.75
